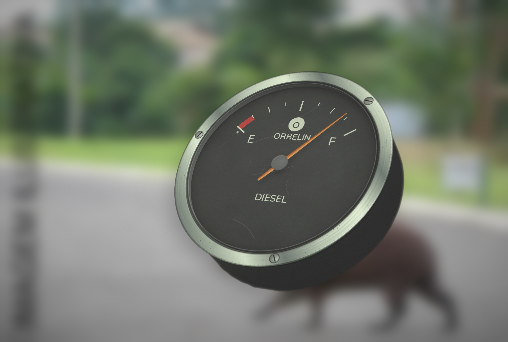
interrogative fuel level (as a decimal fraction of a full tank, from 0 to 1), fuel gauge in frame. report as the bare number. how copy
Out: 0.875
